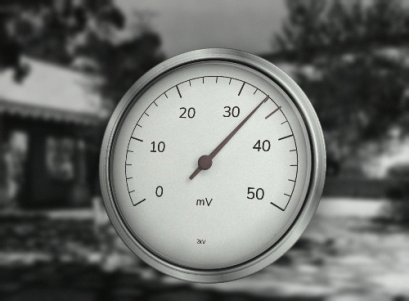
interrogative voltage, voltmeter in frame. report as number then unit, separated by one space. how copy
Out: 34 mV
